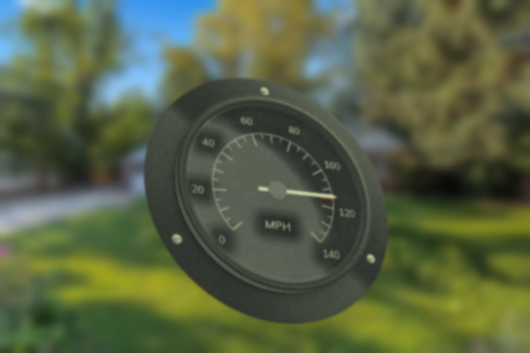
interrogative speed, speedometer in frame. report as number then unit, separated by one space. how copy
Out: 115 mph
